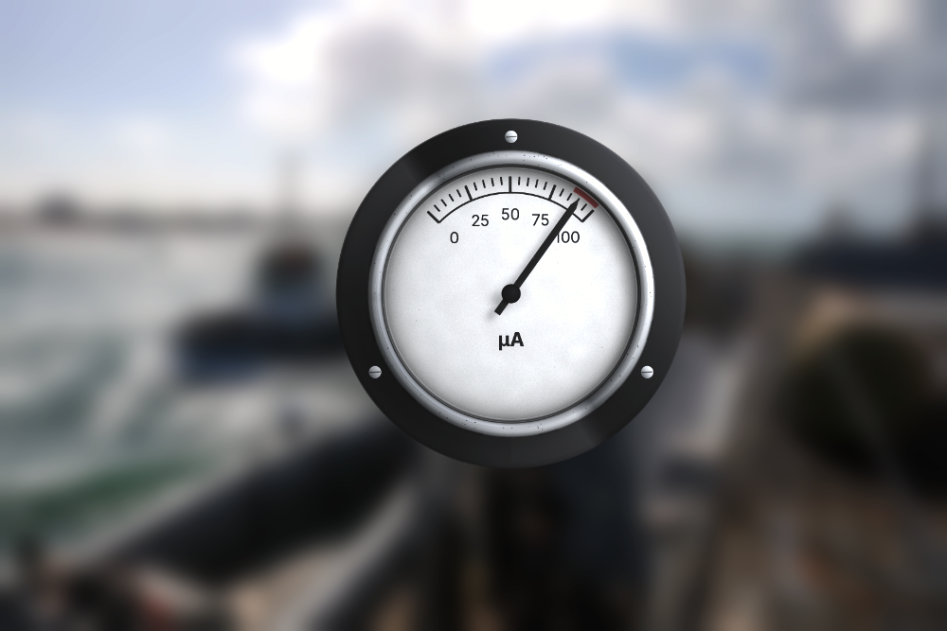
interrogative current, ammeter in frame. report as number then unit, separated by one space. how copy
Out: 90 µA
